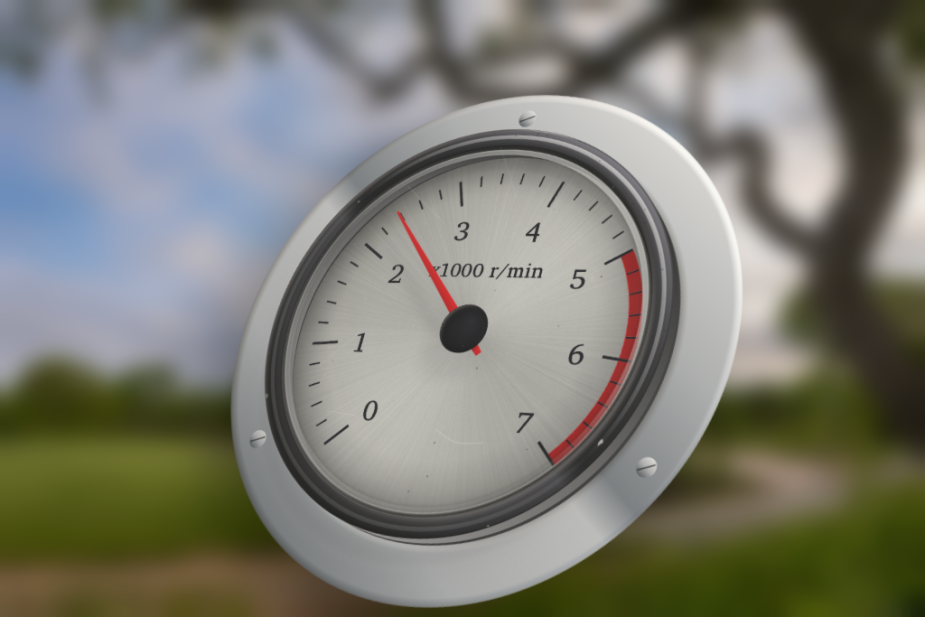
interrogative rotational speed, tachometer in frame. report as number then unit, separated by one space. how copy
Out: 2400 rpm
